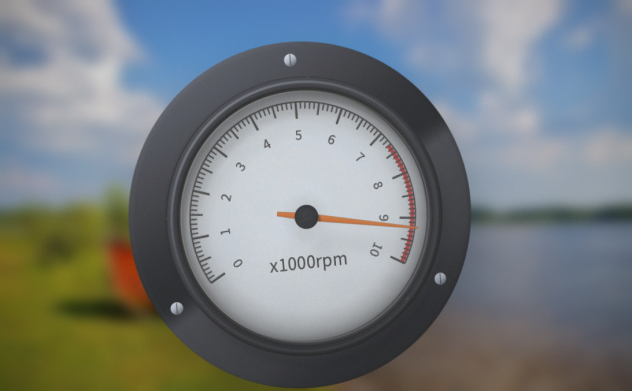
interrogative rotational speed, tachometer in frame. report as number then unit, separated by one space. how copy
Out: 9200 rpm
